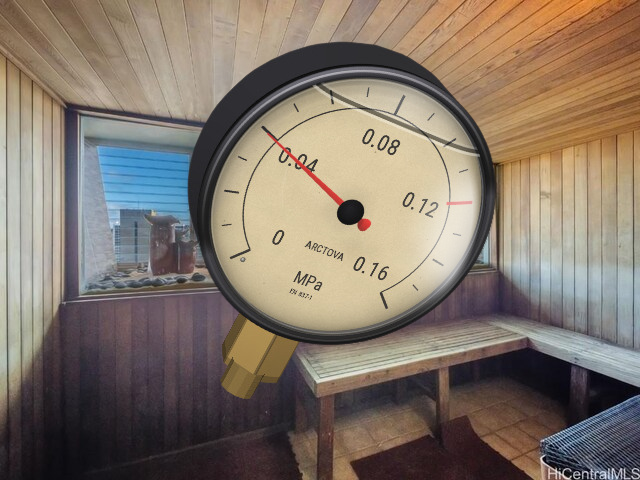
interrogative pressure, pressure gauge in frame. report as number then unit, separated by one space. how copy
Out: 0.04 MPa
